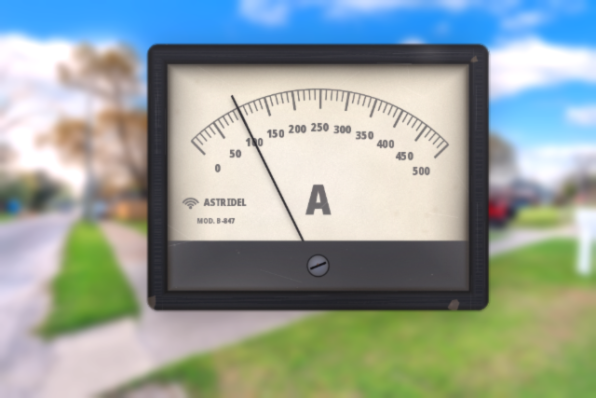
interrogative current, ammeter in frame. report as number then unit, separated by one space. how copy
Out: 100 A
